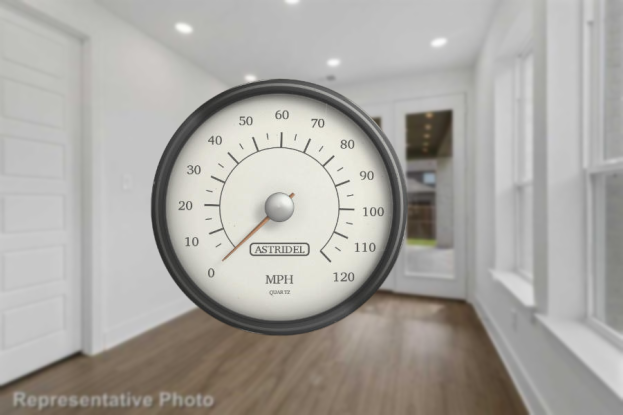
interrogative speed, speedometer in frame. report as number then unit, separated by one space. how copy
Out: 0 mph
